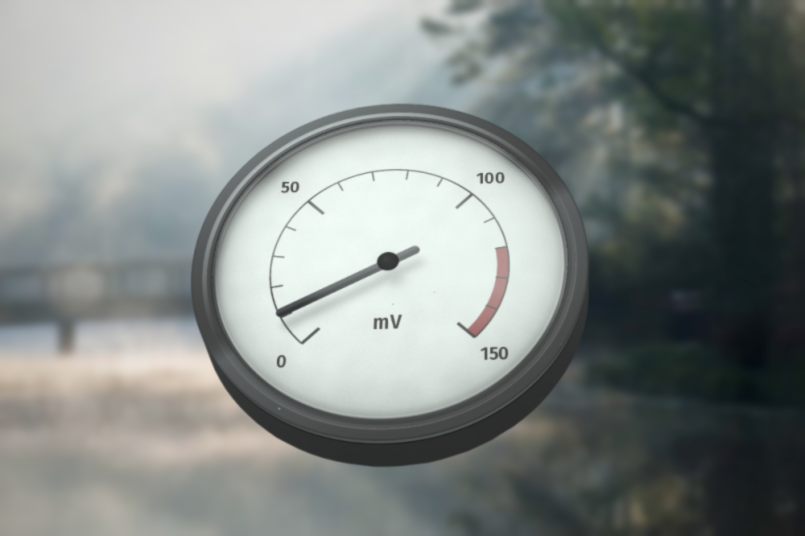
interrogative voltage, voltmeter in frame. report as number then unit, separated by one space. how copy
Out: 10 mV
